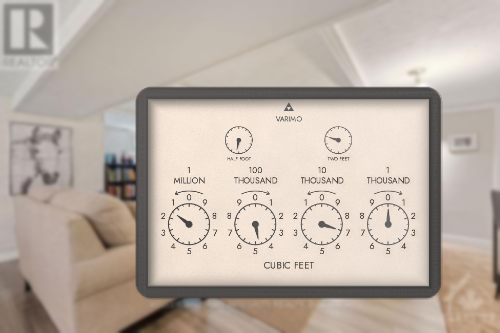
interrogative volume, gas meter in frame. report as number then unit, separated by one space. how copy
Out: 147000 ft³
